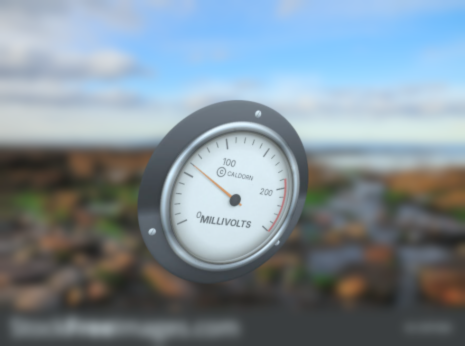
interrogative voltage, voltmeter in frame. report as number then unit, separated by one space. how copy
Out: 60 mV
